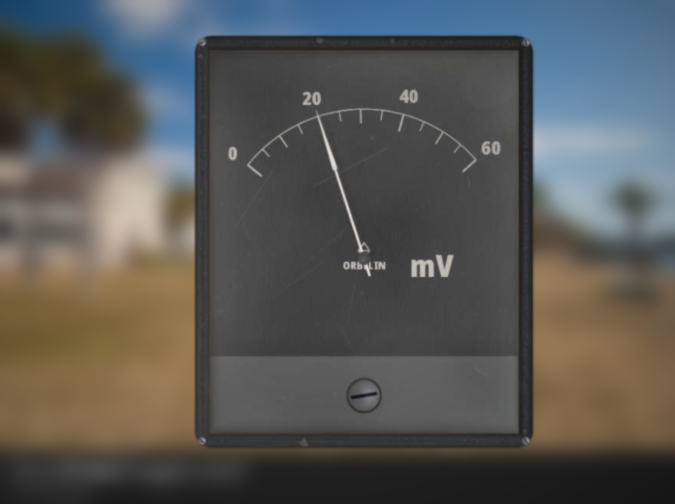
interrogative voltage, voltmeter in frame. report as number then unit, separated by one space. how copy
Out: 20 mV
